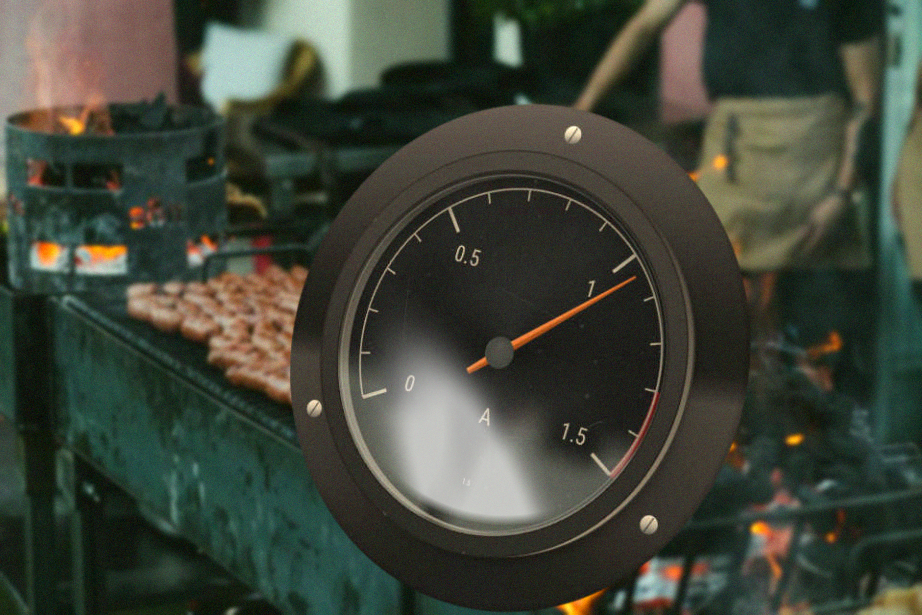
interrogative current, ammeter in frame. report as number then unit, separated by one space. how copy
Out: 1.05 A
